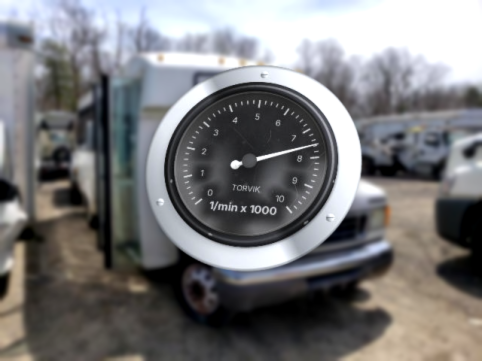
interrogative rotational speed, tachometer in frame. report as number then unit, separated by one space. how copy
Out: 7600 rpm
